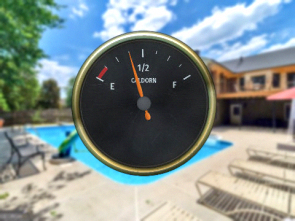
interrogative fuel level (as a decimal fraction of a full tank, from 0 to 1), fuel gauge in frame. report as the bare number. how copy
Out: 0.375
